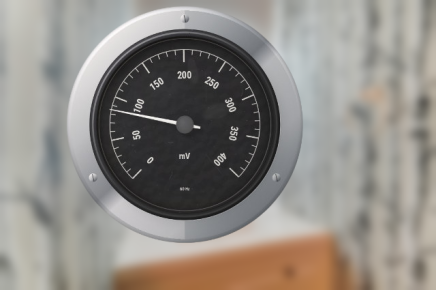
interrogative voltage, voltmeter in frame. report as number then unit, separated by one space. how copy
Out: 85 mV
